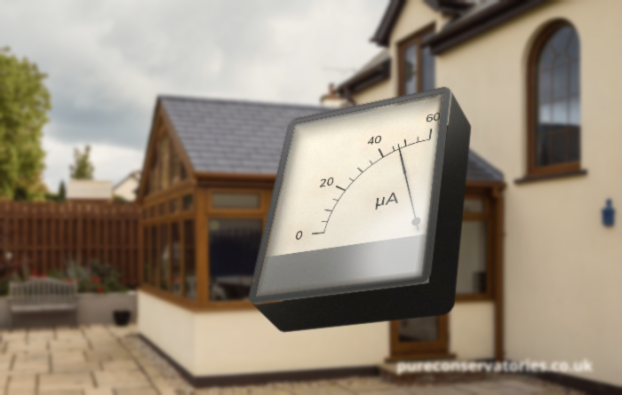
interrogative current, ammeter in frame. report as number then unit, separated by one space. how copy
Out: 47.5 µA
